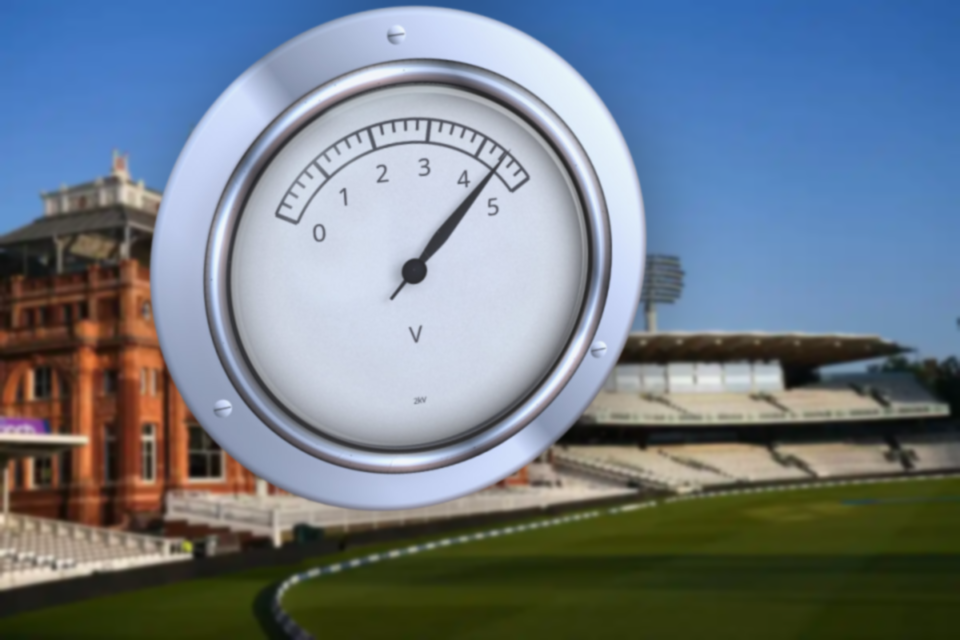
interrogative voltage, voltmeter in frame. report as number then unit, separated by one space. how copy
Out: 4.4 V
